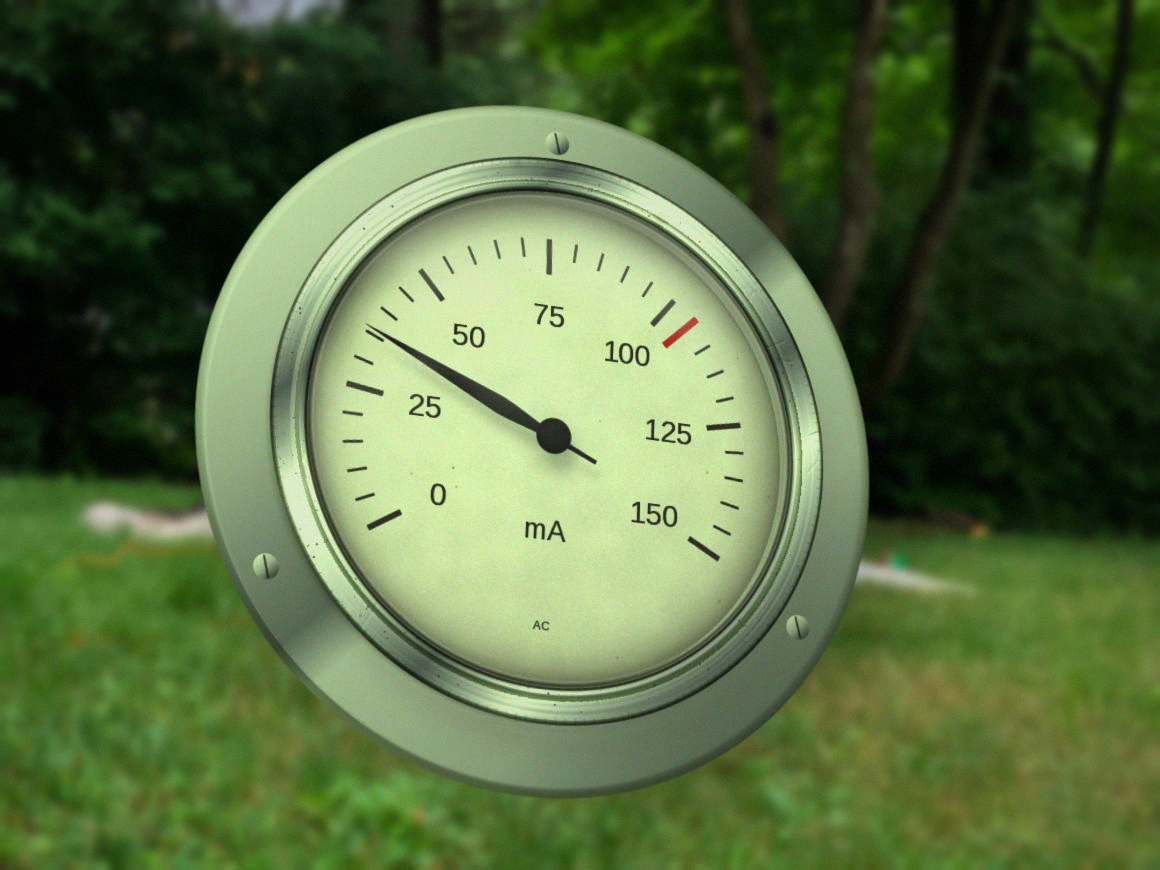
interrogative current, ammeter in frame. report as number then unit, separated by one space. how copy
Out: 35 mA
